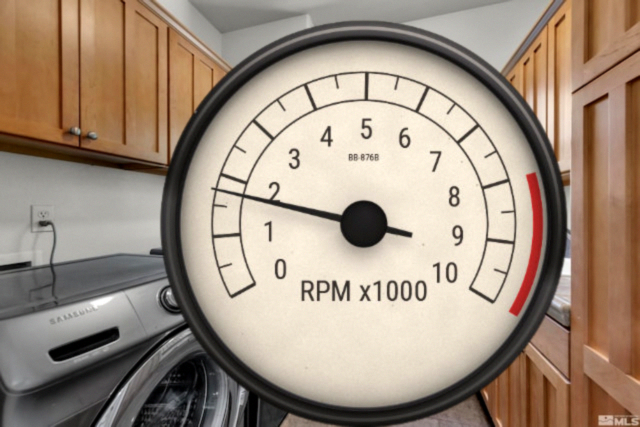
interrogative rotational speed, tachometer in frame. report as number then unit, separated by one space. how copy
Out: 1750 rpm
